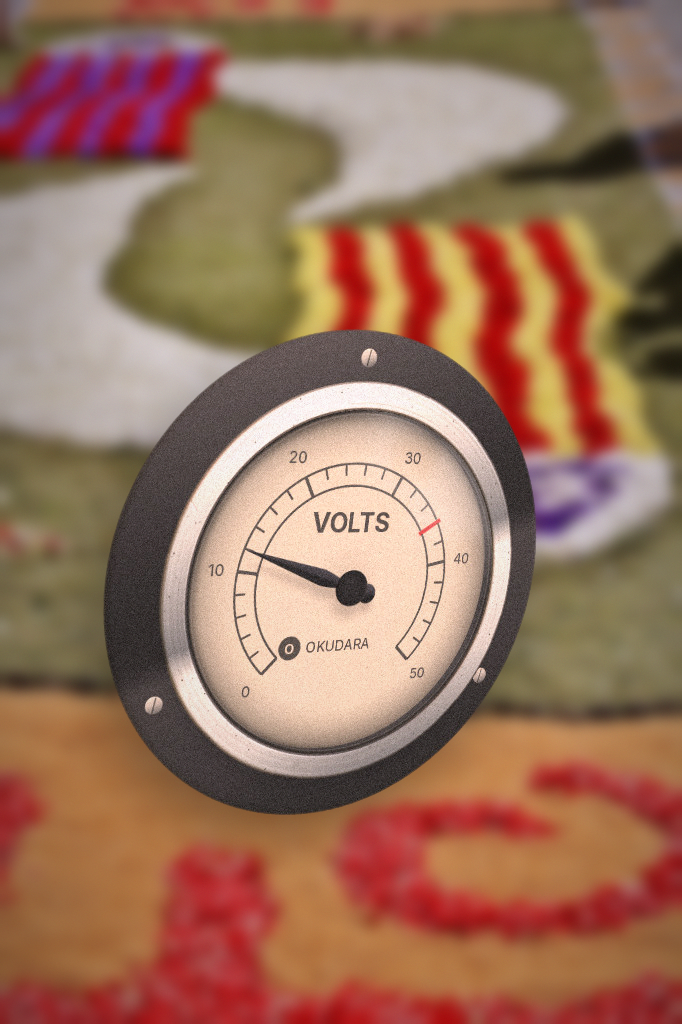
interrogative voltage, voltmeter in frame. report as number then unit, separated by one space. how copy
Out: 12 V
